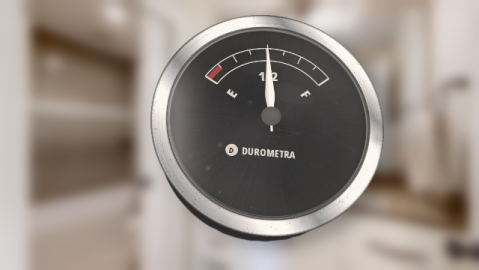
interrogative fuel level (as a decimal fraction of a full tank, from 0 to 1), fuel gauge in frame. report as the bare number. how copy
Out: 0.5
